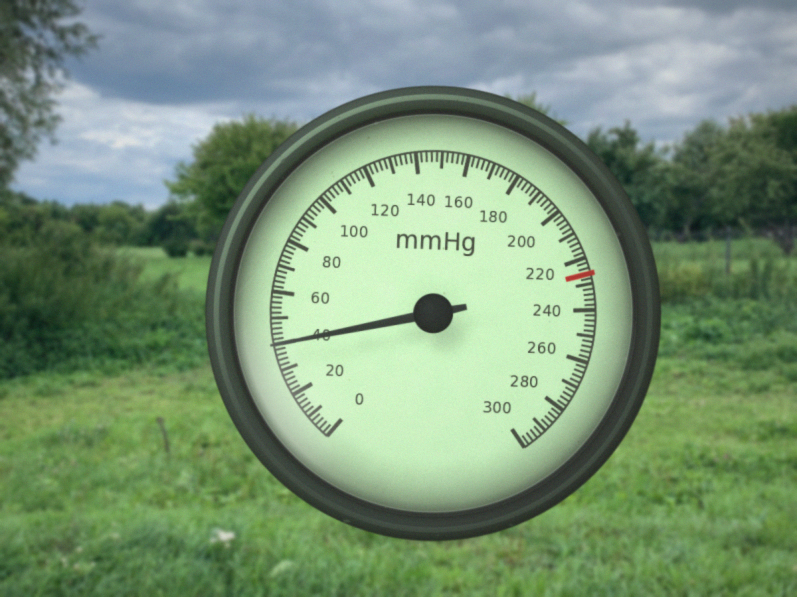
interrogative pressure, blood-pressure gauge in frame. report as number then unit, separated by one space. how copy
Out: 40 mmHg
